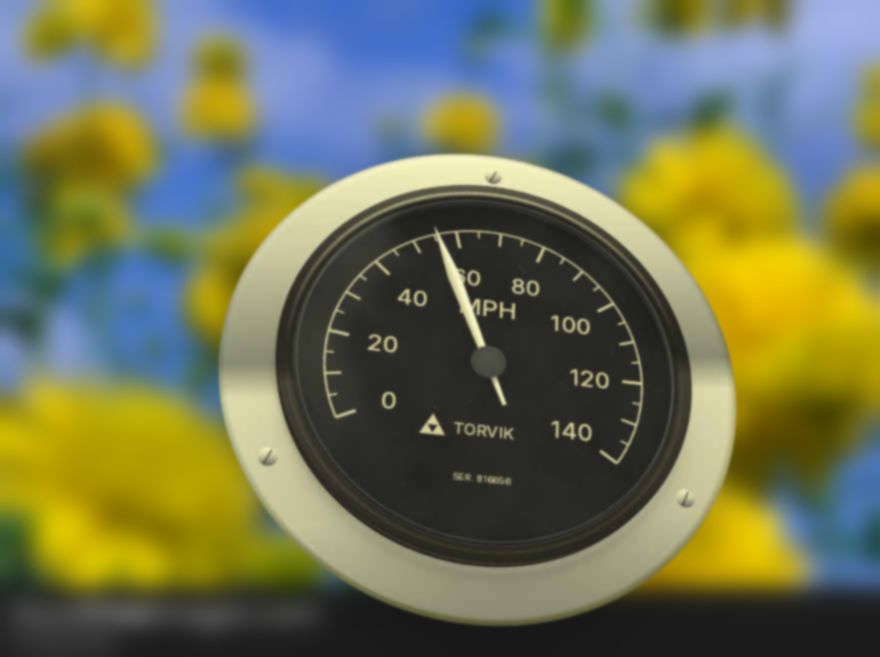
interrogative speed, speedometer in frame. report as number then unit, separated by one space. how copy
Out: 55 mph
